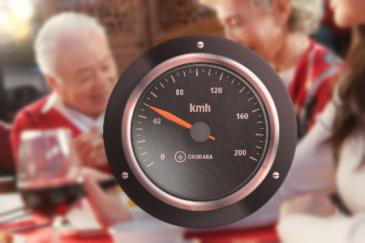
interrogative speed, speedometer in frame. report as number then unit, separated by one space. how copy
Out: 50 km/h
